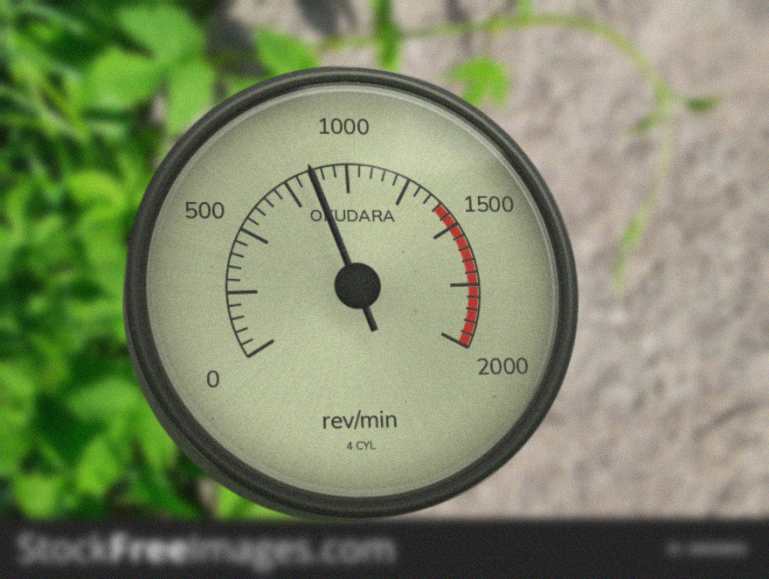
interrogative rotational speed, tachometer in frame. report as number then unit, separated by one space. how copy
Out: 850 rpm
